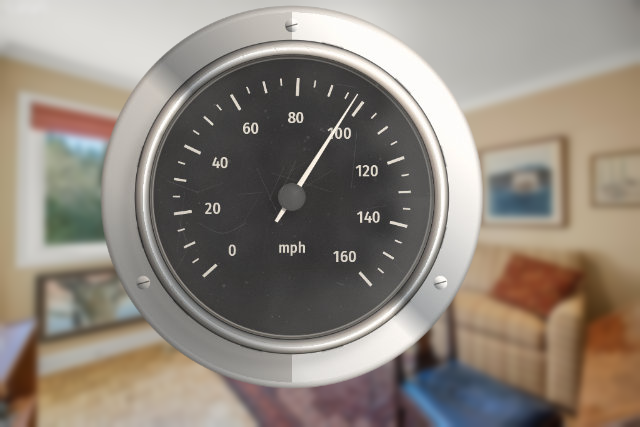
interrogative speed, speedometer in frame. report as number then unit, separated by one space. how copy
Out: 97.5 mph
